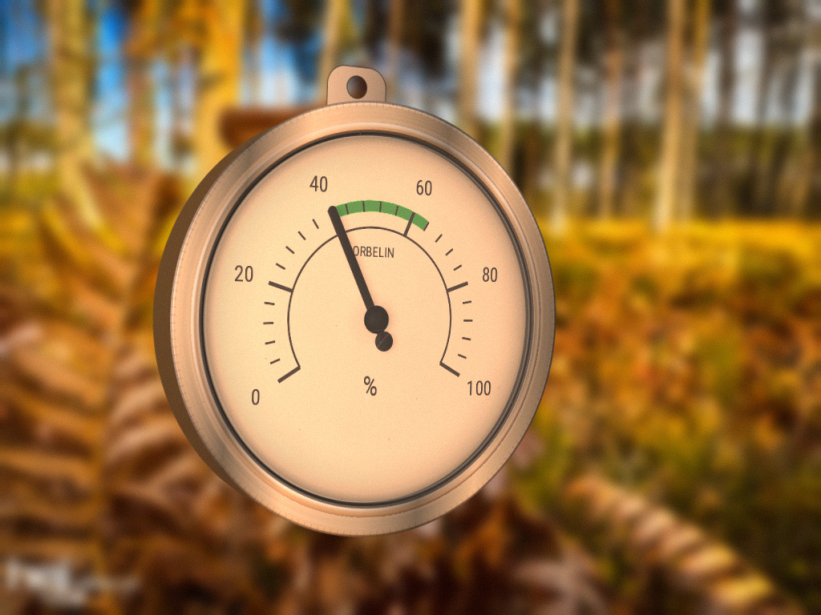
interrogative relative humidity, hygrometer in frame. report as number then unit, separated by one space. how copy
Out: 40 %
